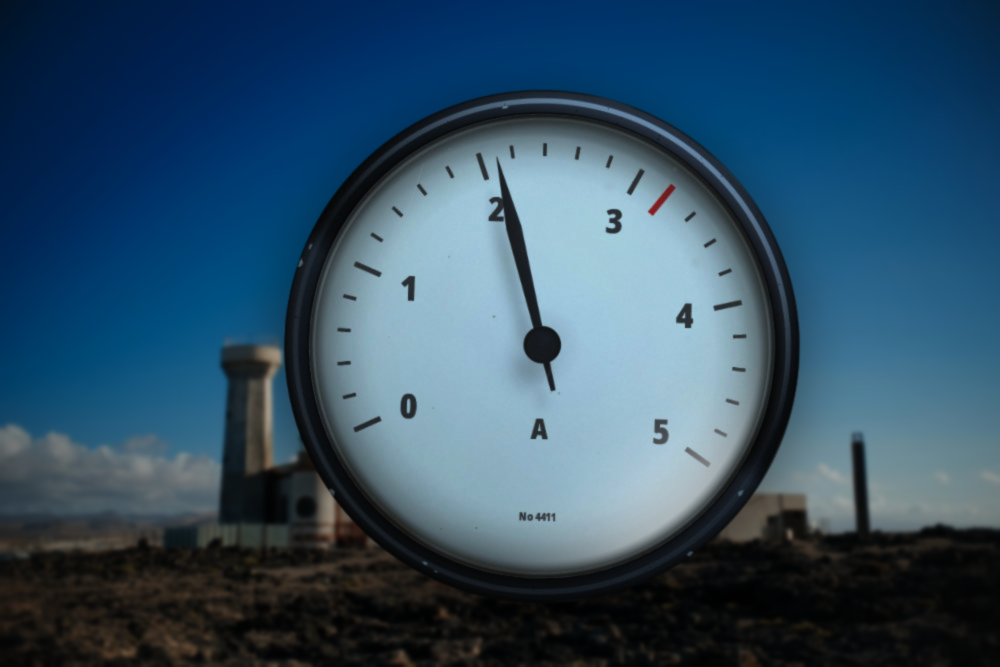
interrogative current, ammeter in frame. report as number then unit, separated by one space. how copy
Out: 2.1 A
